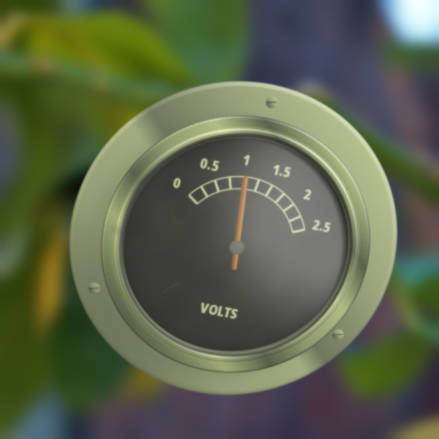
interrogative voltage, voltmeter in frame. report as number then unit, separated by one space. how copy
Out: 1 V
